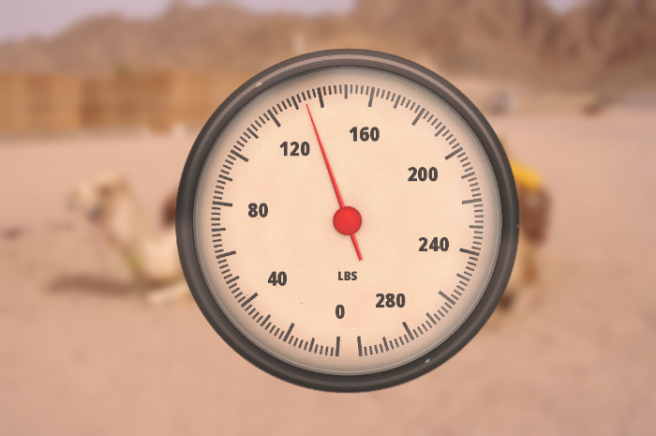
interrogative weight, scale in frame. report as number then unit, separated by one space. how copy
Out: 134 lb
